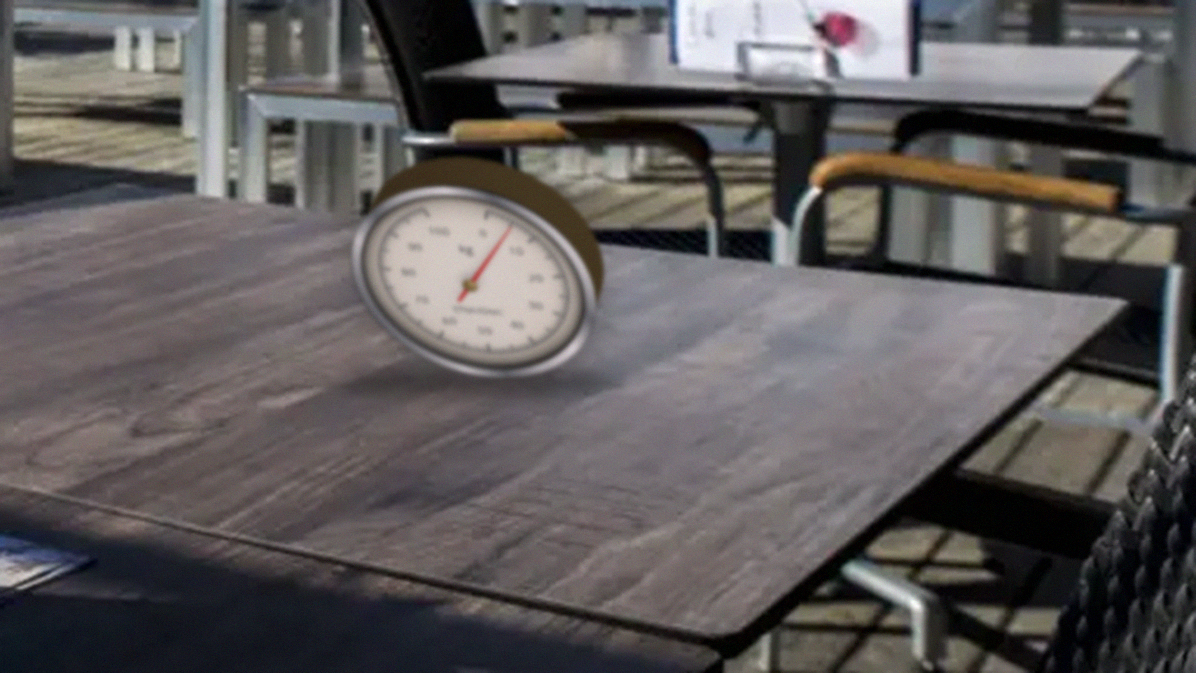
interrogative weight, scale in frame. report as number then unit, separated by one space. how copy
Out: 5 kg
